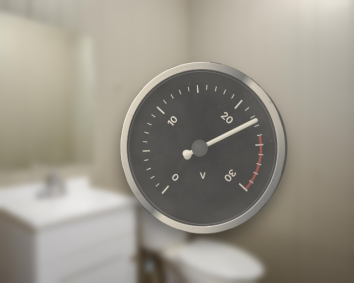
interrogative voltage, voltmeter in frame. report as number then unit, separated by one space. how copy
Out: 22.5 V
